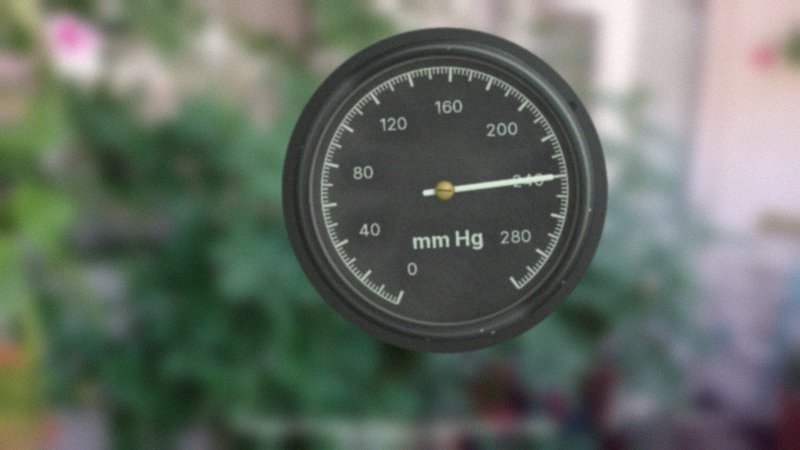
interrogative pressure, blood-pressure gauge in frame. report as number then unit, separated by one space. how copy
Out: 240 mmHg
